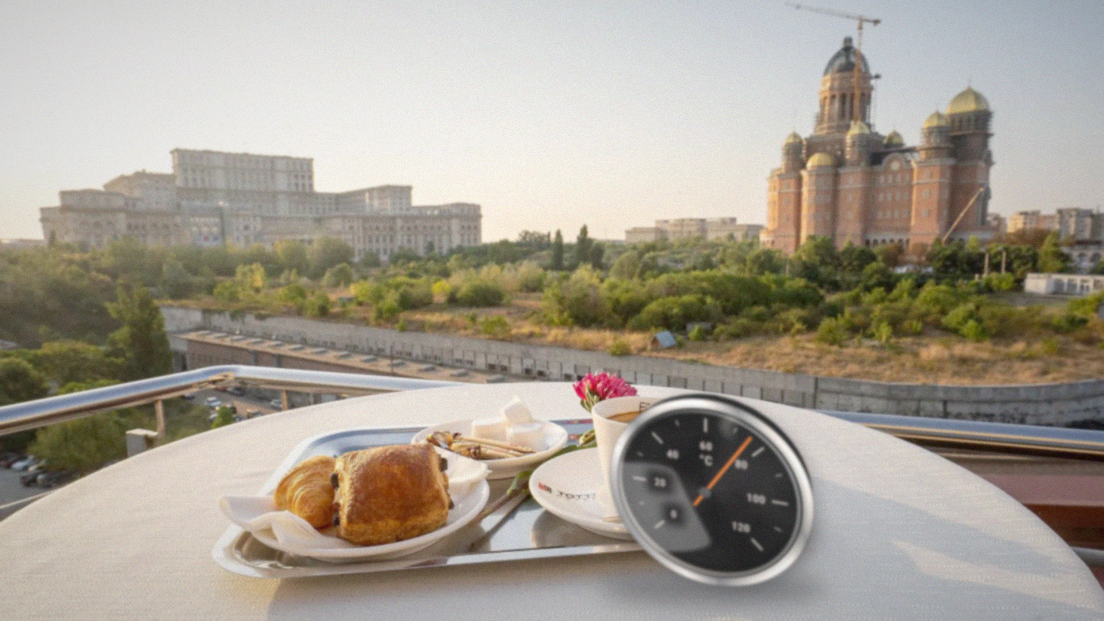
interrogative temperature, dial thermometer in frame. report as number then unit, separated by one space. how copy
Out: 75 °C
